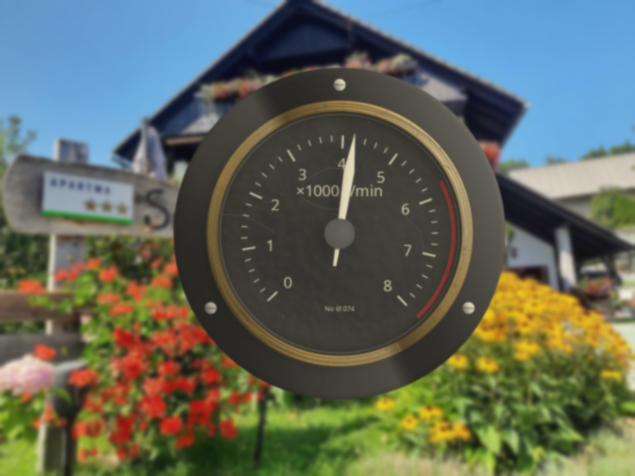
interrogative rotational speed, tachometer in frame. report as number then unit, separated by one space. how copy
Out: 4200 rpm
